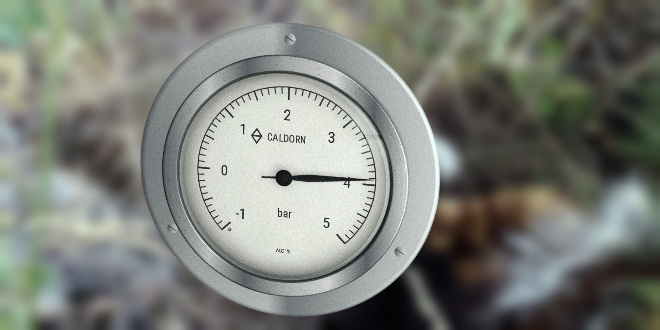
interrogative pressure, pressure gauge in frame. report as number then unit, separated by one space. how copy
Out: 3.9 bar
